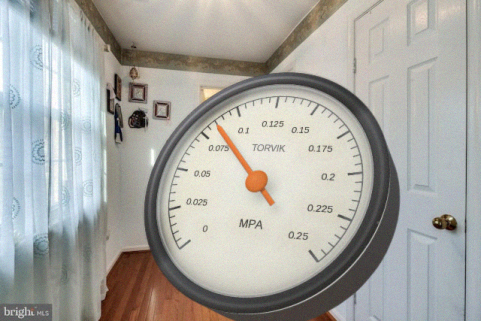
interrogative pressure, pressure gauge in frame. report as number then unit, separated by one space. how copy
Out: 0.085 MPa
